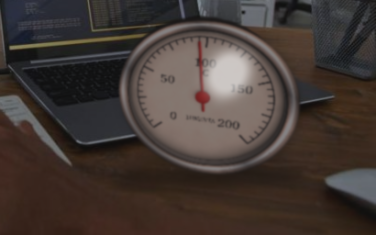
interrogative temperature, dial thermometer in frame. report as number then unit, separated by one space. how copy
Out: 95 °C
